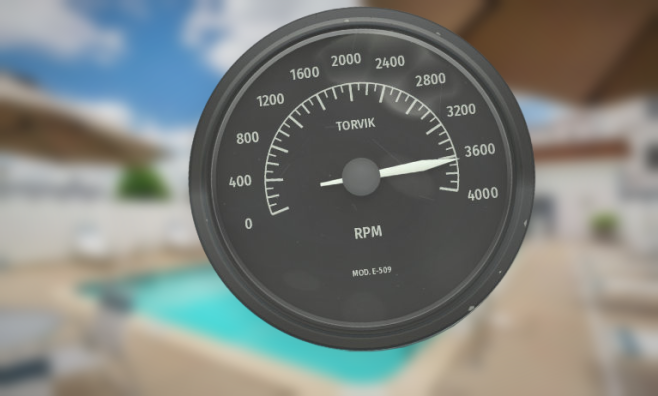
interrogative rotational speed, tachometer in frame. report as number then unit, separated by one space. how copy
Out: 3650 rpm
